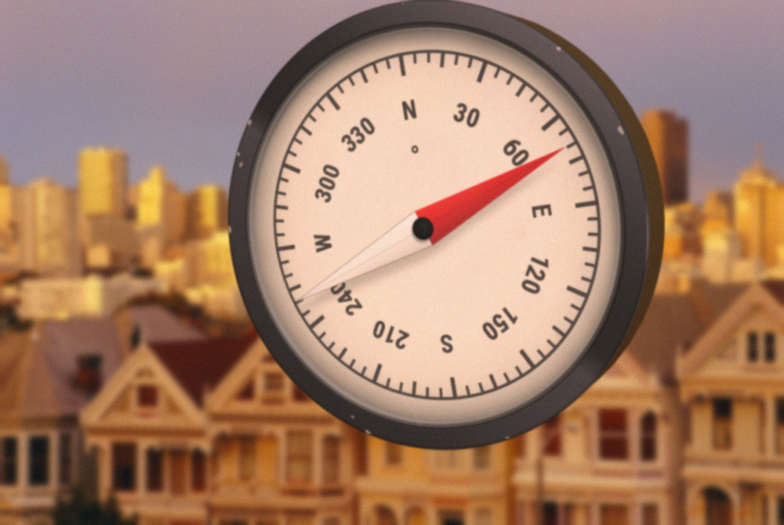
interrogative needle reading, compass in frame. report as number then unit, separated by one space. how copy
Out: 70 °
